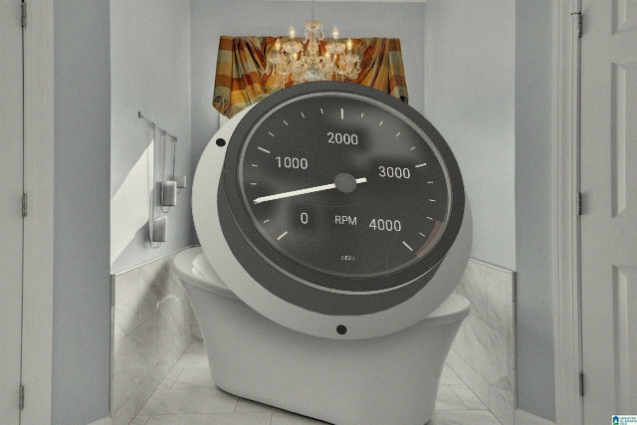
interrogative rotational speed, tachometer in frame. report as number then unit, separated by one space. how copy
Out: 400 rpm
